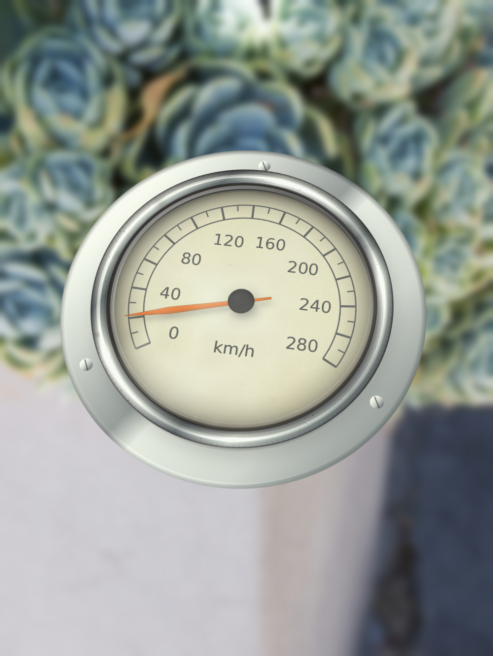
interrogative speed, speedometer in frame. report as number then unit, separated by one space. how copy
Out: 20 km/h
